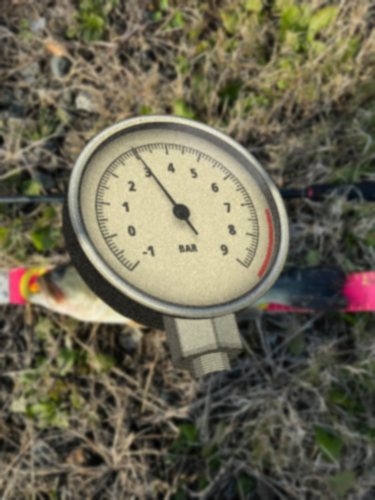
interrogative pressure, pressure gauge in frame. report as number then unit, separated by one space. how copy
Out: 3 bar
